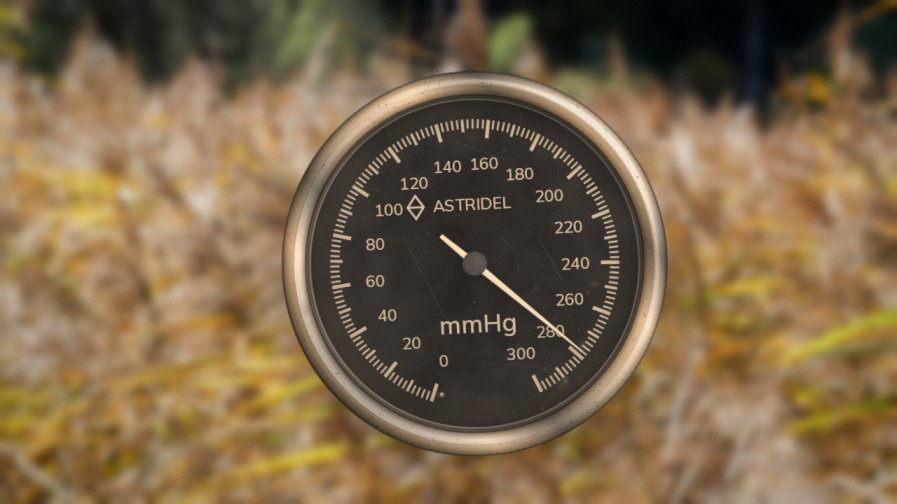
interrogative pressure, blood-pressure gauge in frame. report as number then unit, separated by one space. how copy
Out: 278 mmHg
